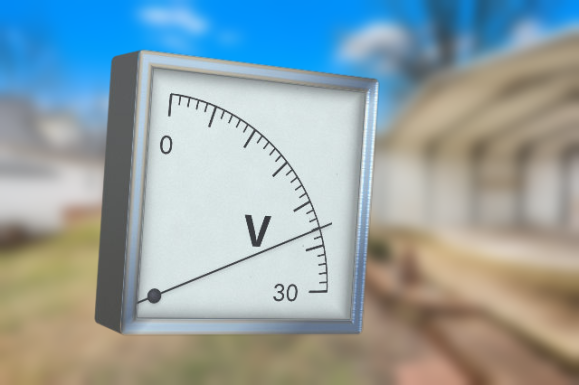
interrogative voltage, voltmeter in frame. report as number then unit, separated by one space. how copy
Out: 23 V
